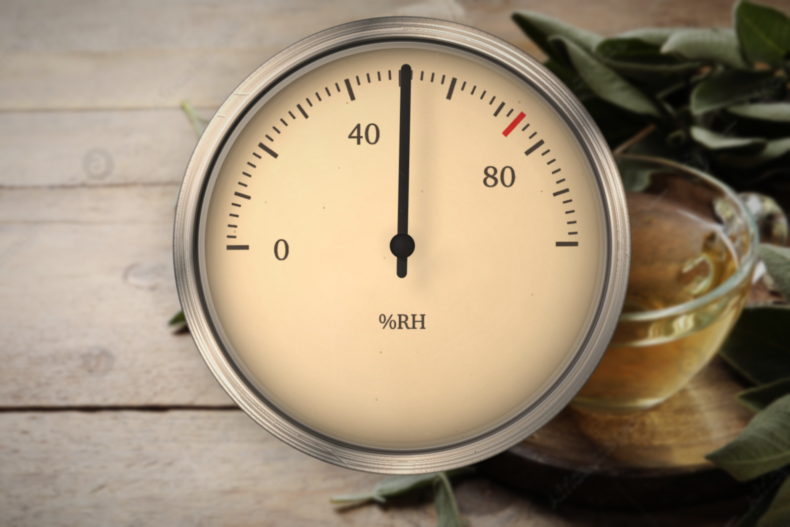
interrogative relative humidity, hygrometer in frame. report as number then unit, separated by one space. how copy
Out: 51 %
